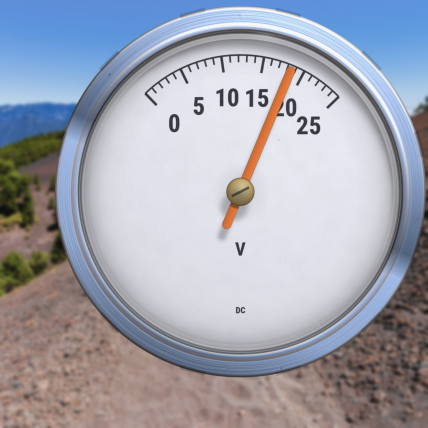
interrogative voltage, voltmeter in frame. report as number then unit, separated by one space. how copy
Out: 18.5 V
